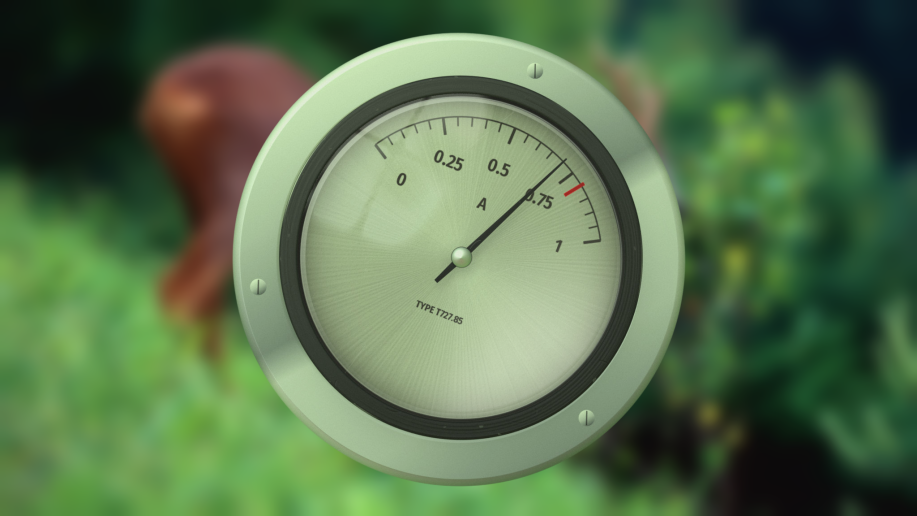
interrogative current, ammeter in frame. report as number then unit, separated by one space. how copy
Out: 0.7 A
